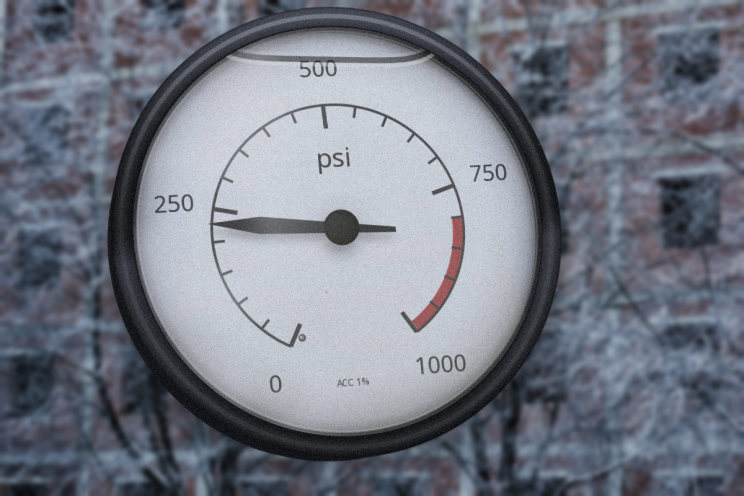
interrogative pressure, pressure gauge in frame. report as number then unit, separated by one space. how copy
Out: 225 psi
